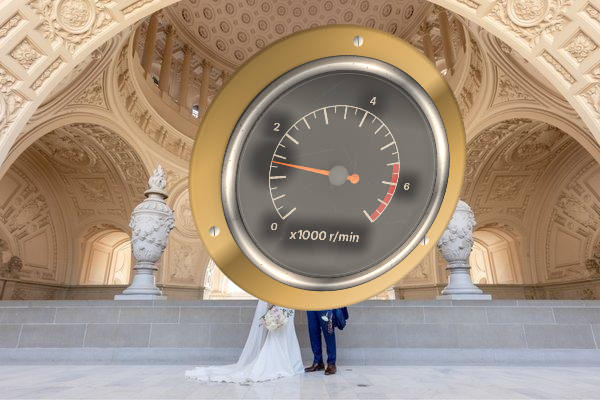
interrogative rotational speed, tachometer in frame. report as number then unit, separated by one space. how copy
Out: 1375 rpm
